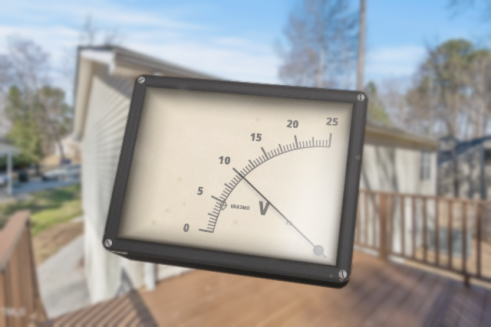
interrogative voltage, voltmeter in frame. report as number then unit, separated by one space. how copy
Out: 10 V
